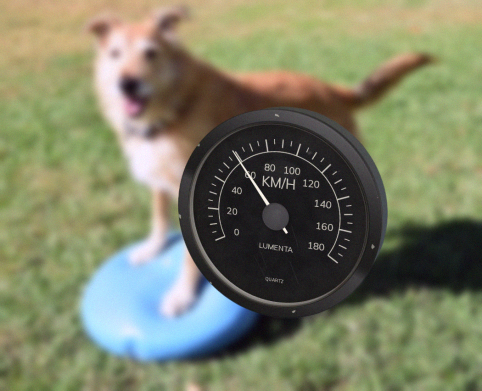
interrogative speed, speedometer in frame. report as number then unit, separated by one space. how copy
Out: 60 km/h
